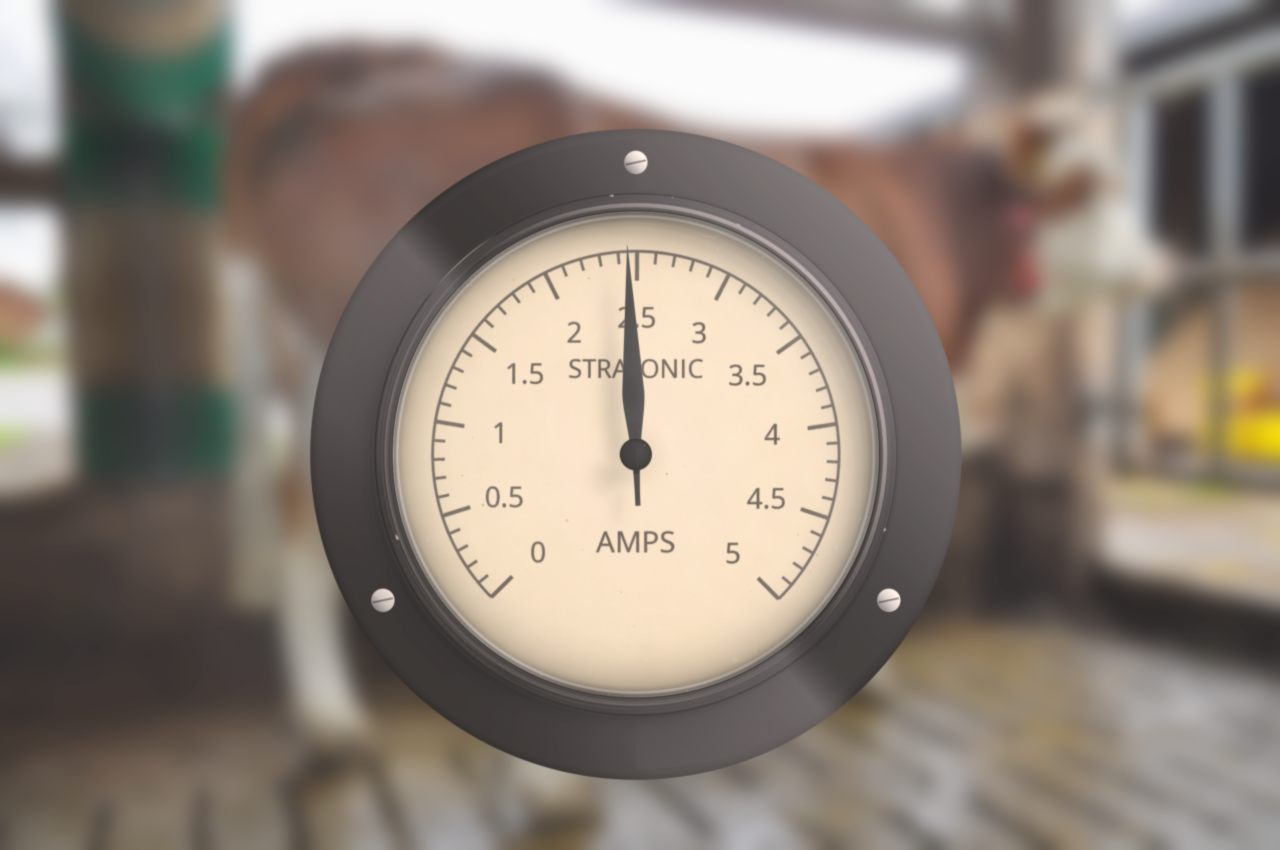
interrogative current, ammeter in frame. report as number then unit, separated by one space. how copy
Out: 2.45 A
